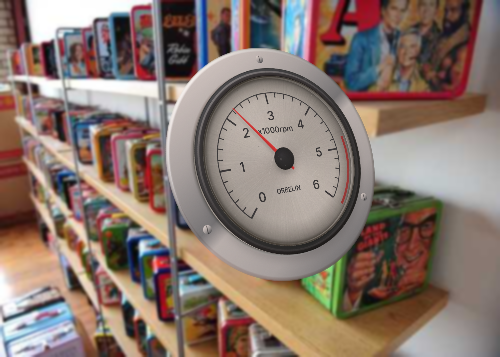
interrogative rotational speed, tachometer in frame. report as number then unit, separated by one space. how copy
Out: 2200 rpm
